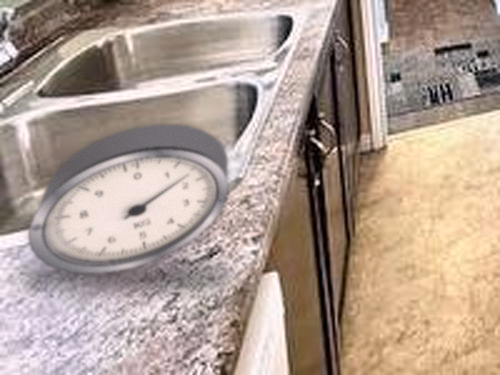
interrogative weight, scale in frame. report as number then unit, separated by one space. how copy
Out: 1.5 kg
